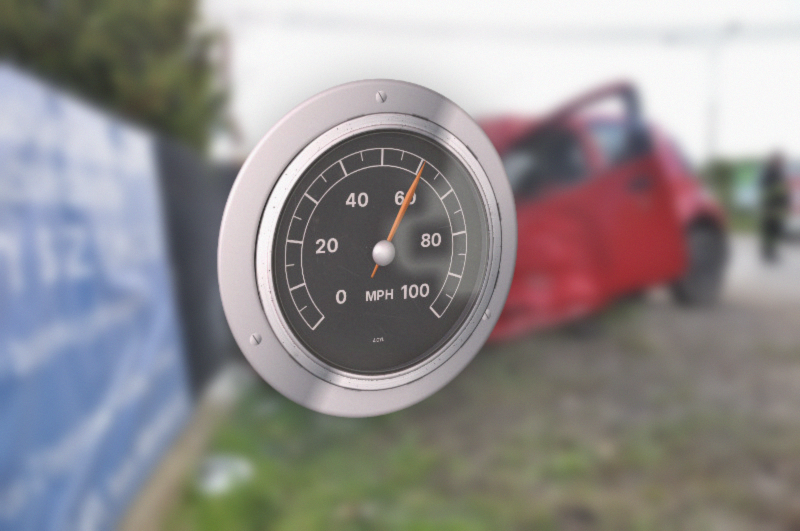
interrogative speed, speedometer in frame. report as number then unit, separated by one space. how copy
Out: 60 mph
